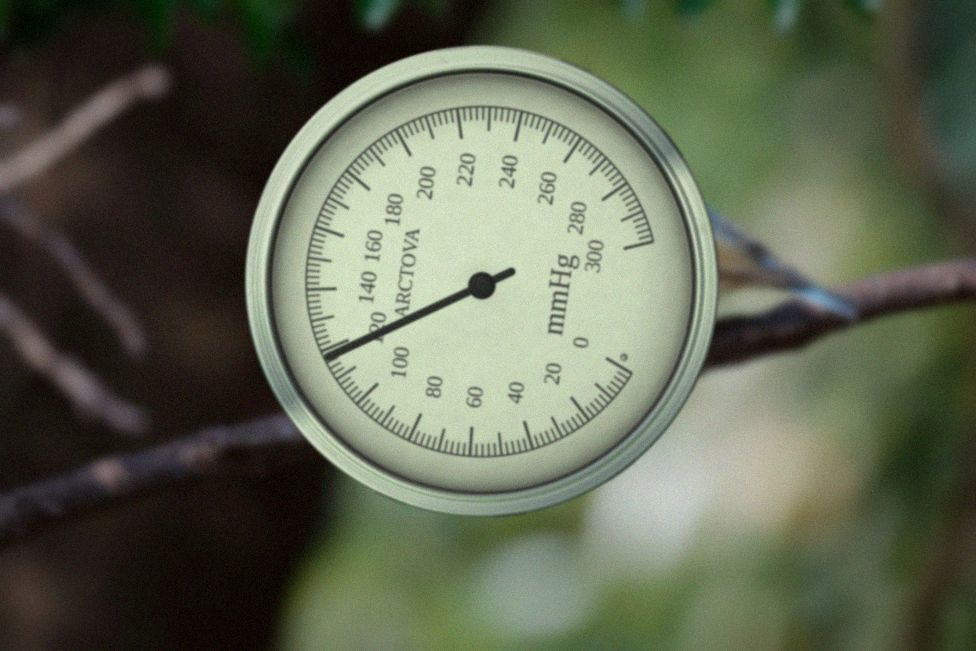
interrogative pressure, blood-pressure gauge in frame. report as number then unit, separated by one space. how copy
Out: 118 mmHg
